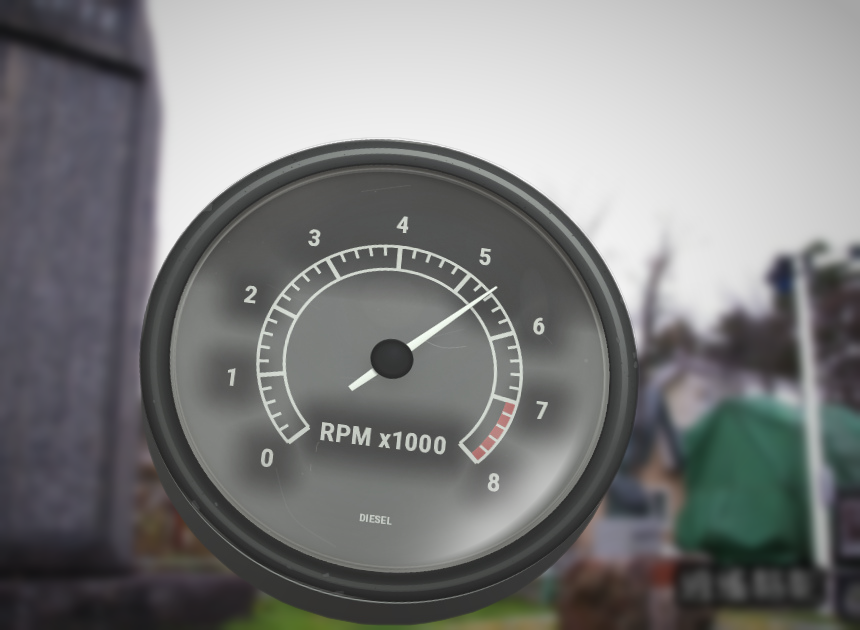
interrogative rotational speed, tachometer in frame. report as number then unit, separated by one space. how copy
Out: 5400 rpm
